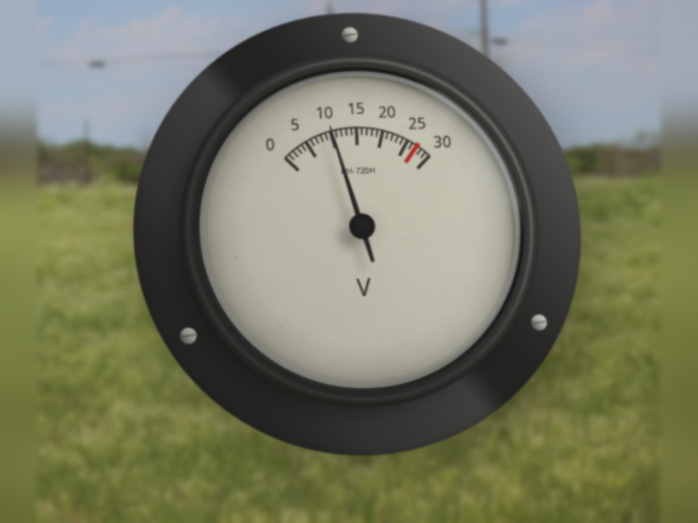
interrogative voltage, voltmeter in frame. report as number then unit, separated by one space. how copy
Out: 10 V
